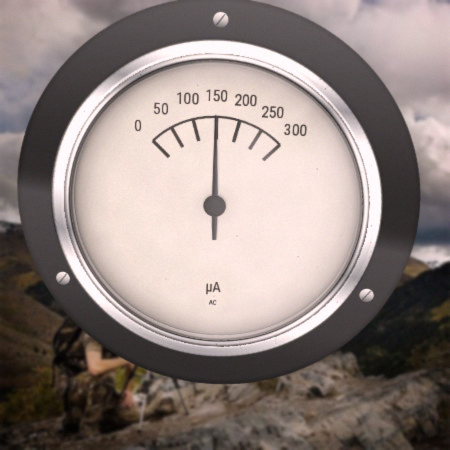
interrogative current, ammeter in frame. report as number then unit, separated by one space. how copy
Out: 150 µA
